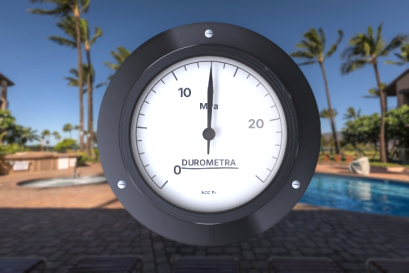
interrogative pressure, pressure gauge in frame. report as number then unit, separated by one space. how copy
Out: 13 MPa
